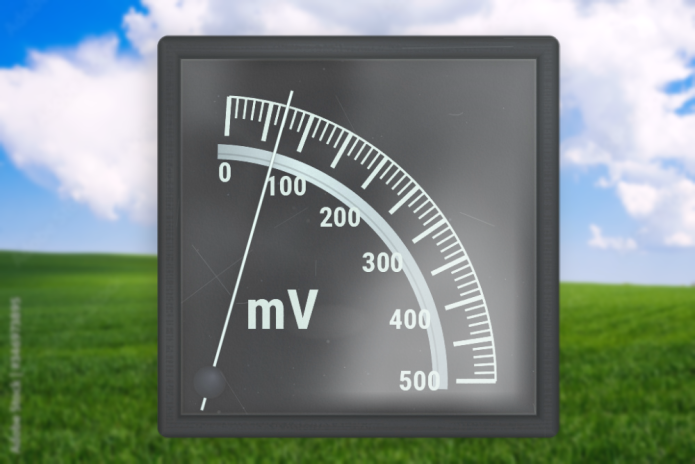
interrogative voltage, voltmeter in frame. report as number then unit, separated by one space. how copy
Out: 70 mV
